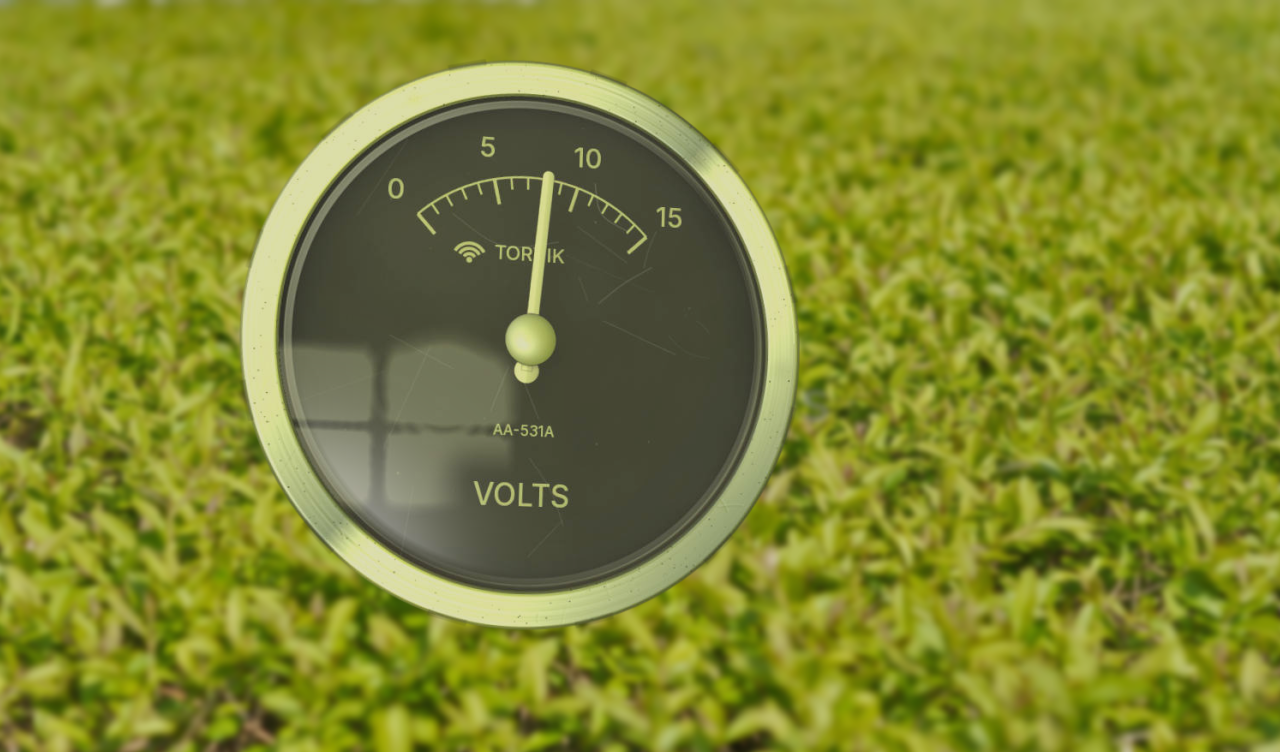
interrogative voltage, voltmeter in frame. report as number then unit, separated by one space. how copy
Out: 8 V
